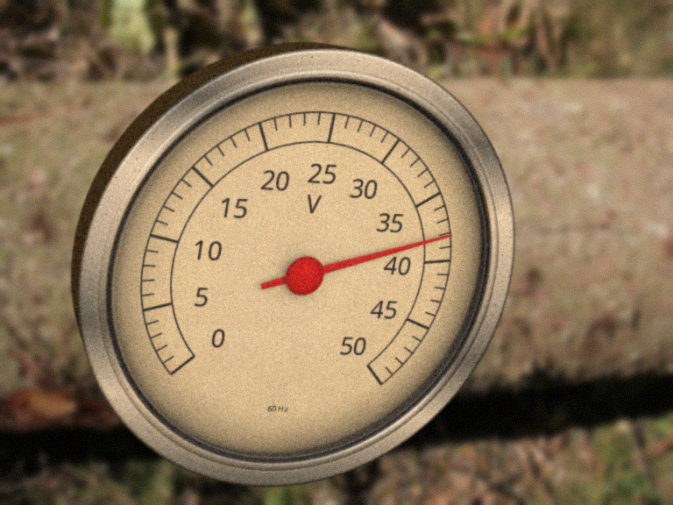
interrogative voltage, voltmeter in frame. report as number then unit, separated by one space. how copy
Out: 38 V
